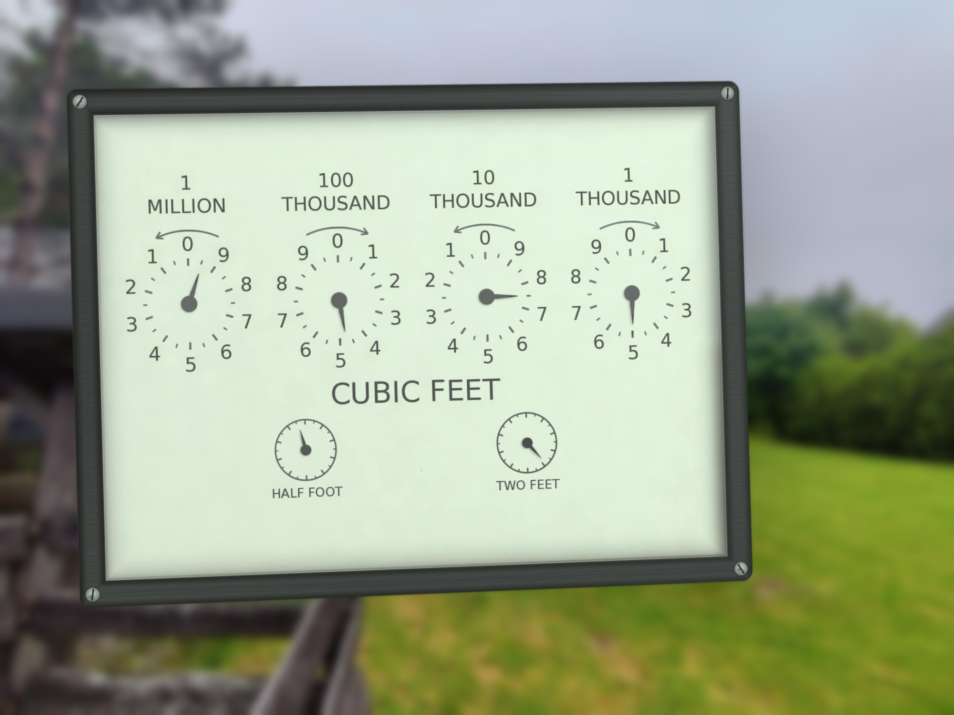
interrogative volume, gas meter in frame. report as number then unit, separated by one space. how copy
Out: 947500 ft³
